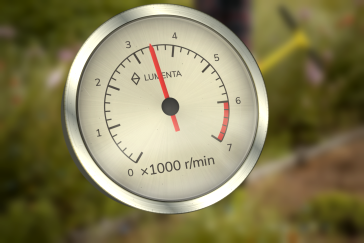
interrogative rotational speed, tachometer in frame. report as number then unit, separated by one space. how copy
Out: 3400 rpm
